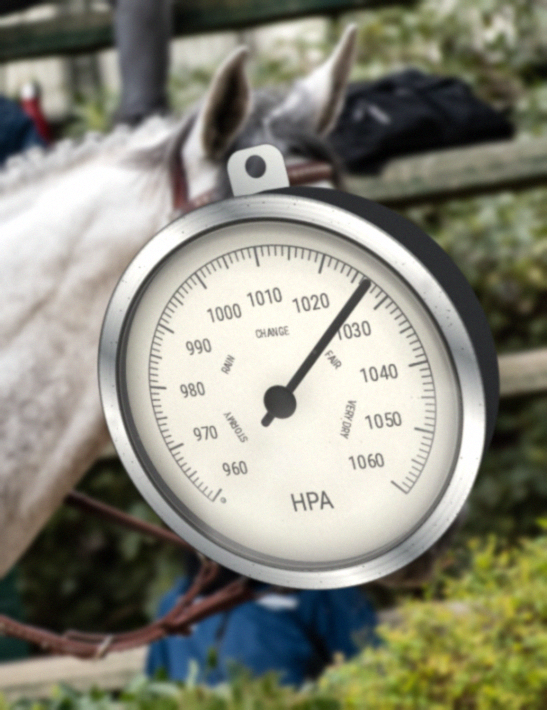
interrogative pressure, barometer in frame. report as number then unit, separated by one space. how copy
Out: 1027 hPa
